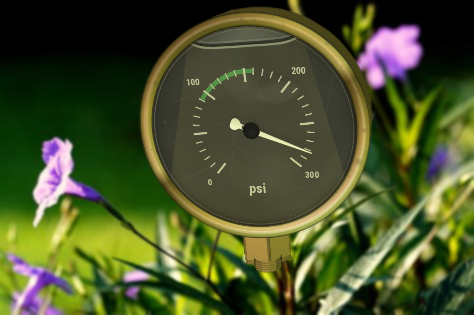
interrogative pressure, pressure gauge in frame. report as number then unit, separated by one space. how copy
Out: 280 psi
